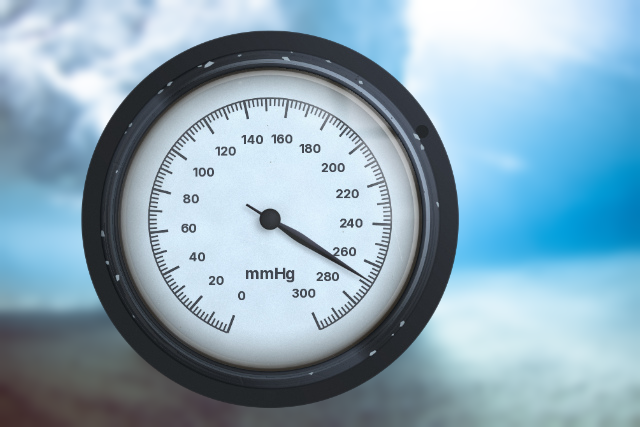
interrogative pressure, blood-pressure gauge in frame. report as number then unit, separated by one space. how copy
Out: 268 mmHg
